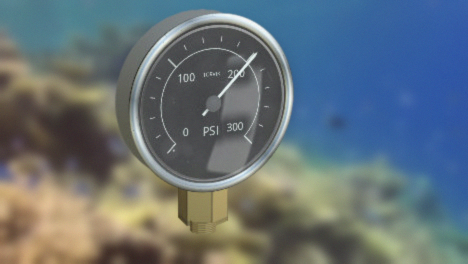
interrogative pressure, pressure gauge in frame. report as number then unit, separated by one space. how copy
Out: 200 psi
